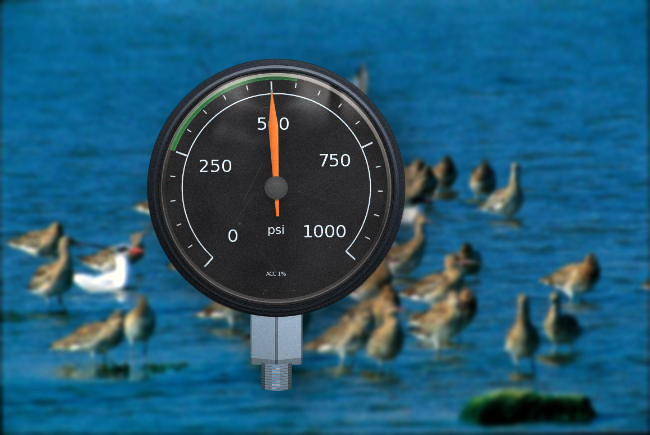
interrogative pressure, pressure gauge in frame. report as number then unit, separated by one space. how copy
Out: 500 psi
